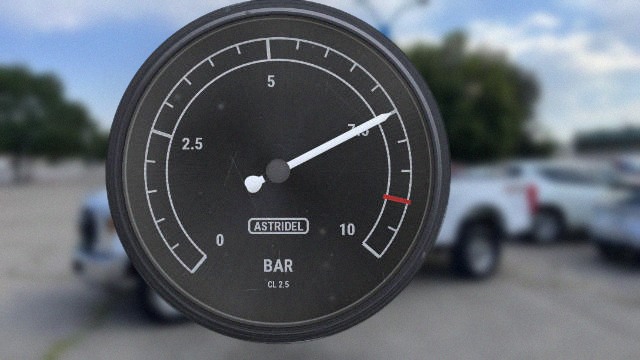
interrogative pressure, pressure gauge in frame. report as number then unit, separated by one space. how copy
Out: 7.5 bar
